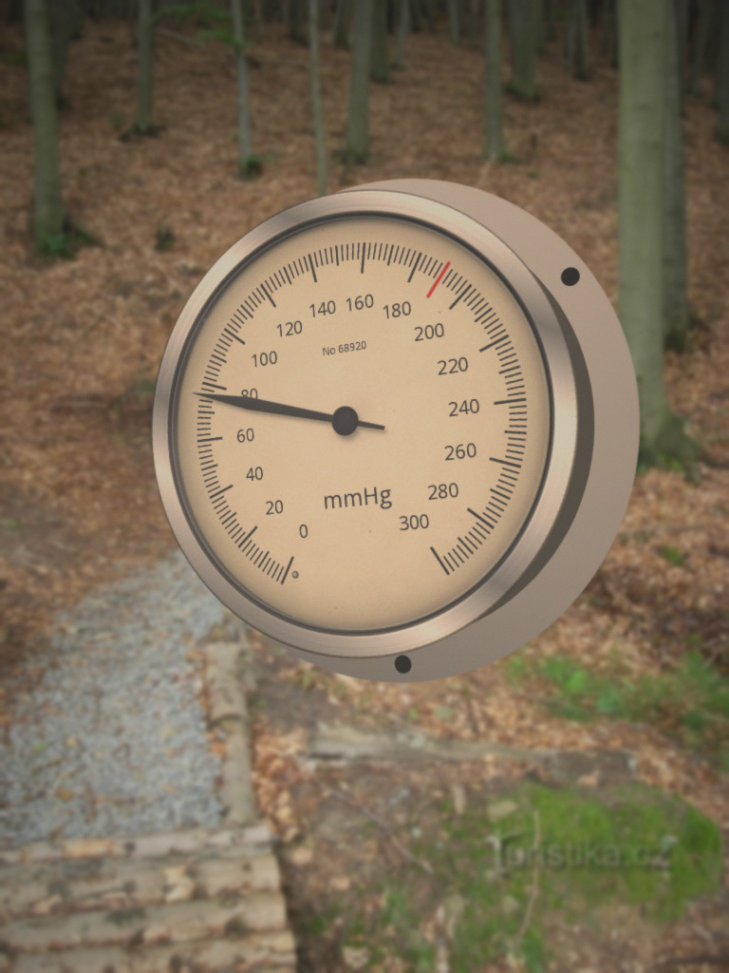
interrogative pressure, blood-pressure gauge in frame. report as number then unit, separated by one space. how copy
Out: 76 mmHg
